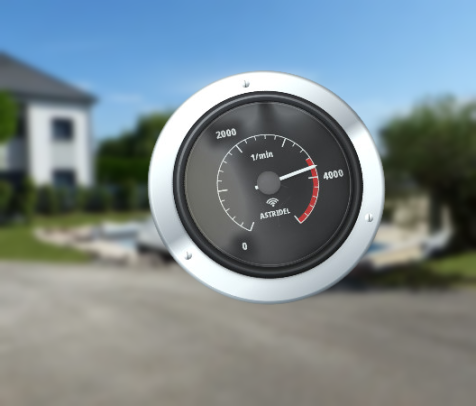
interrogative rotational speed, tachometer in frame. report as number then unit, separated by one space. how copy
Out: 3800 rpm
